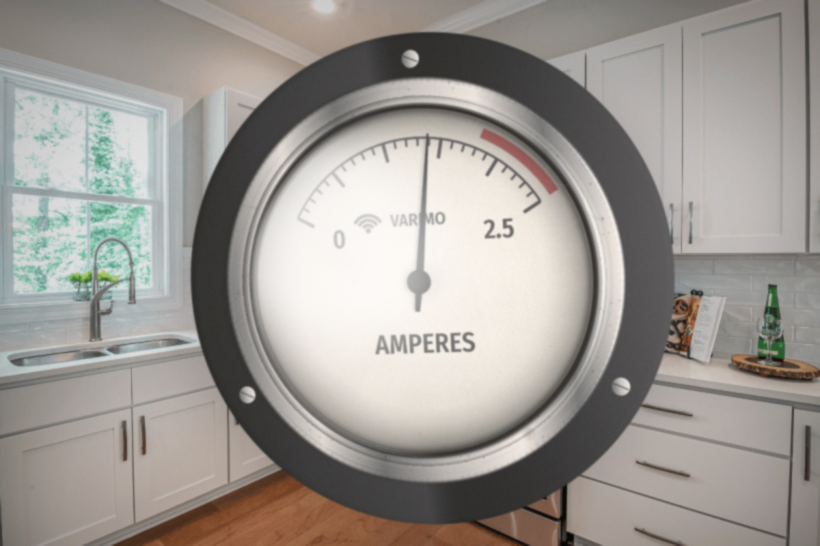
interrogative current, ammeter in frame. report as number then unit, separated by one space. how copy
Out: 1.4 A
